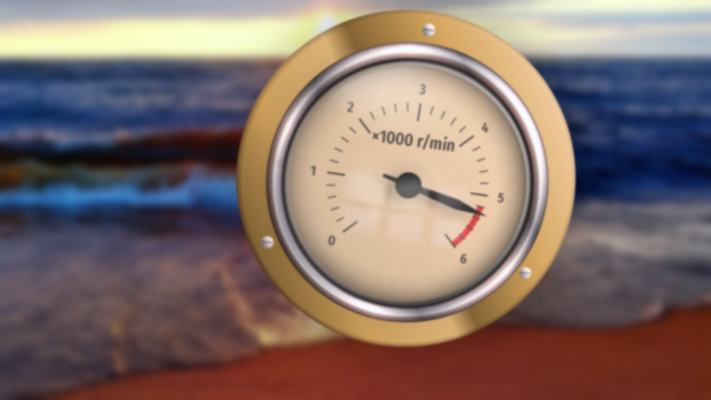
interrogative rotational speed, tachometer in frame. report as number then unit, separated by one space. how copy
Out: 5300 rpm
